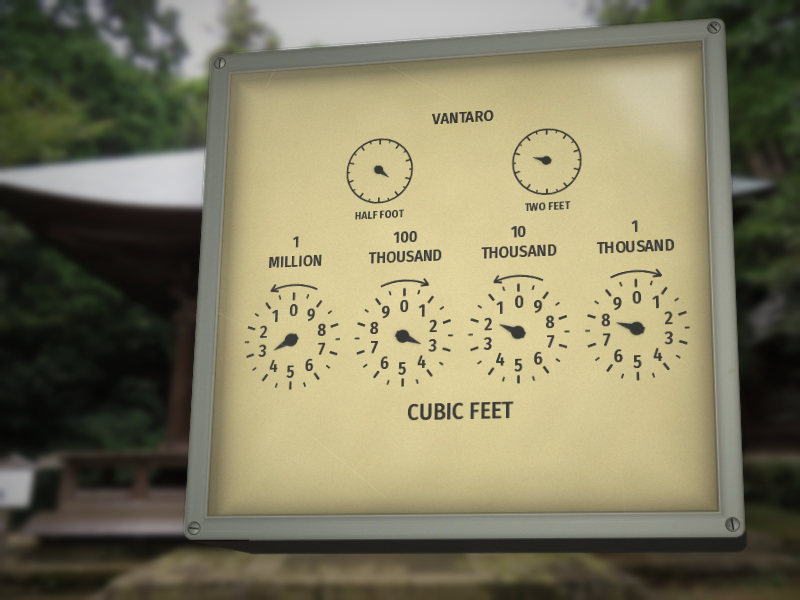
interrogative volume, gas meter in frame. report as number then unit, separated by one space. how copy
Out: 331800 ft³
